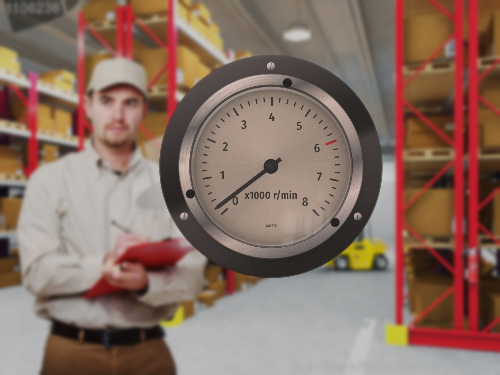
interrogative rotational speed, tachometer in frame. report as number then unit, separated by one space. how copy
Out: 200 rpm
